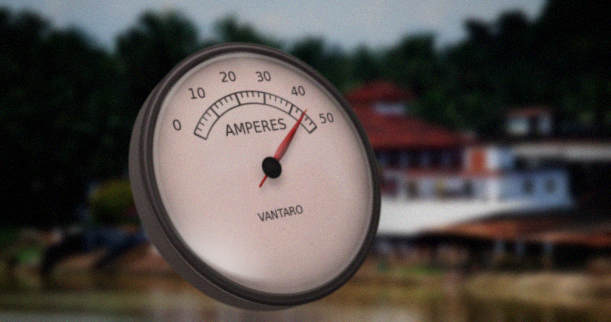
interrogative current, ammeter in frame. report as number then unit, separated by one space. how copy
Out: 44 A
